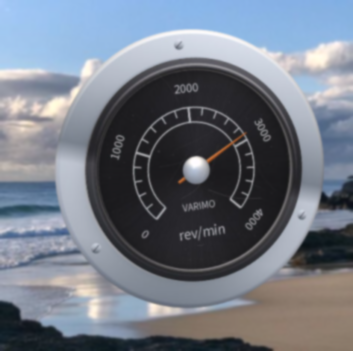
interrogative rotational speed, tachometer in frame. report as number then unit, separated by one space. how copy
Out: 2900 rpm
